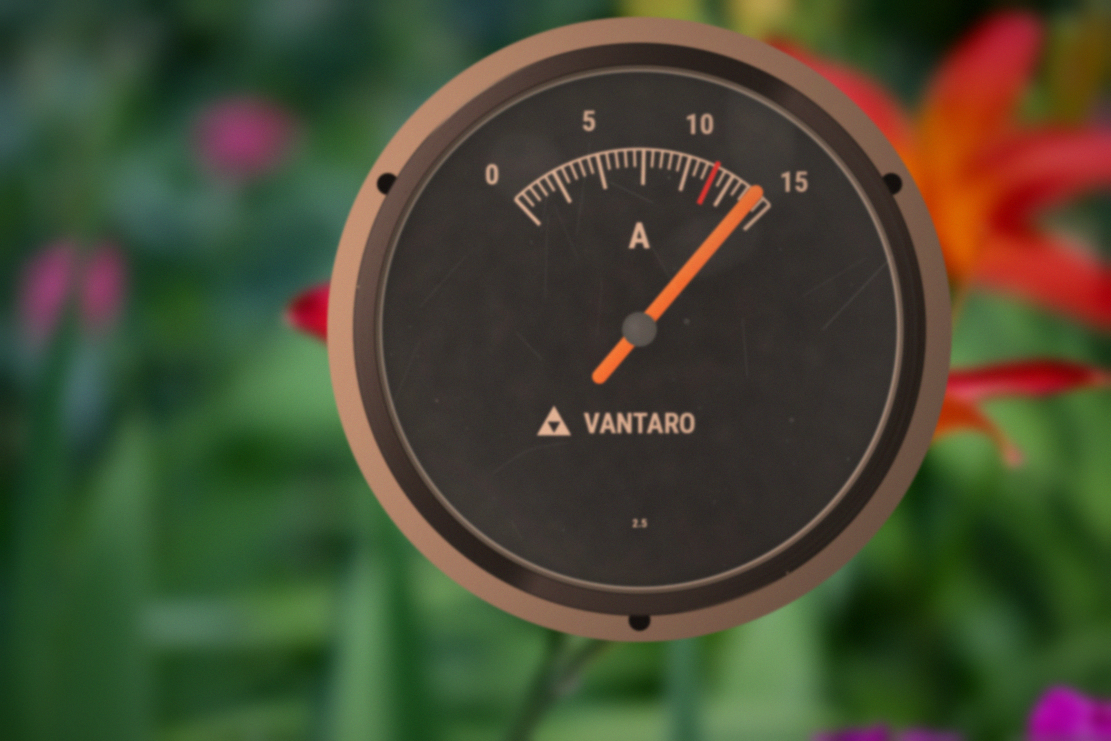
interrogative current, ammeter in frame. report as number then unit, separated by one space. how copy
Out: 14 A
